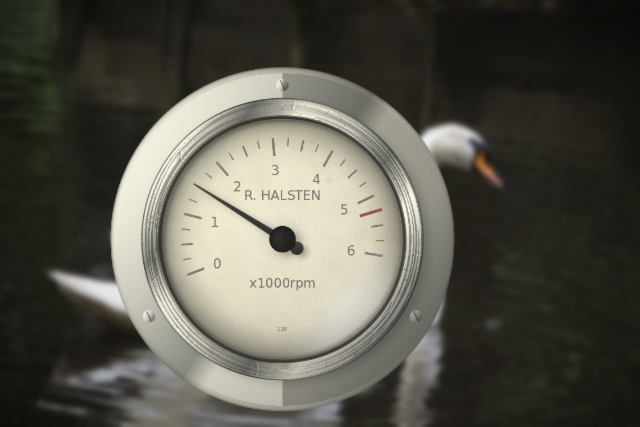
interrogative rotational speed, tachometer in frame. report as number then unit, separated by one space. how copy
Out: 1500 rpm
